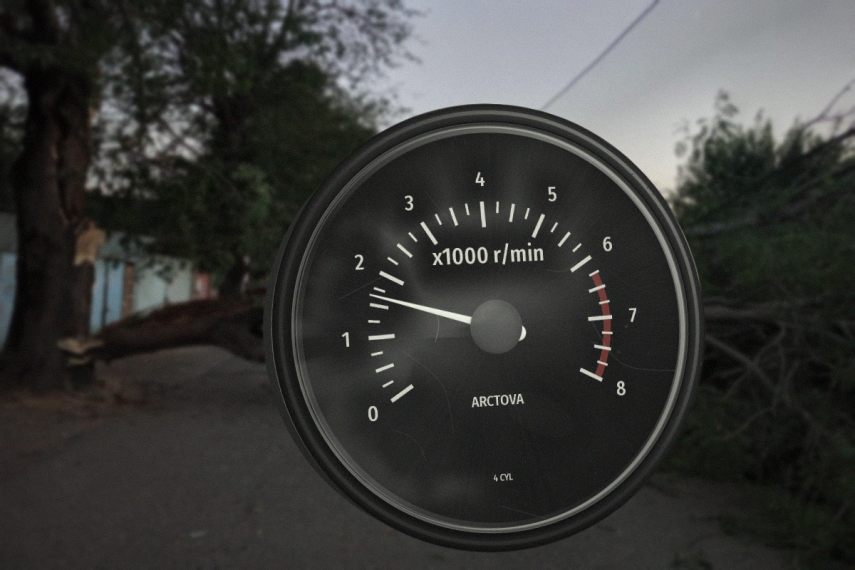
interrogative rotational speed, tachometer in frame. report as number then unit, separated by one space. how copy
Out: 1625 rpm
